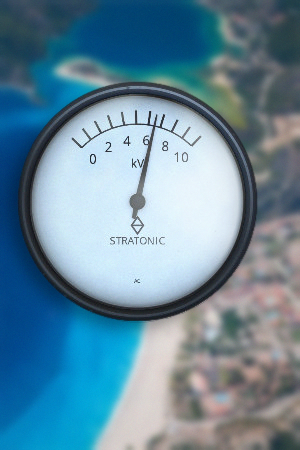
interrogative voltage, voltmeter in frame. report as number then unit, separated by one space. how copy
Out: 6.5 kV
